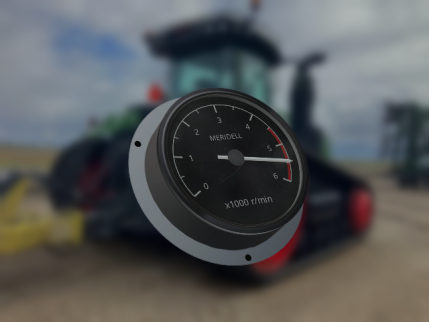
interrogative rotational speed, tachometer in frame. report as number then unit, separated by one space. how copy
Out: 5500 rpm
